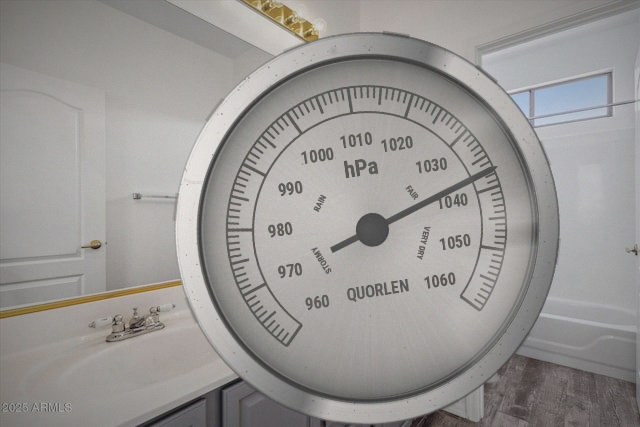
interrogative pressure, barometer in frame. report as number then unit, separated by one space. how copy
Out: 1037 hPa
